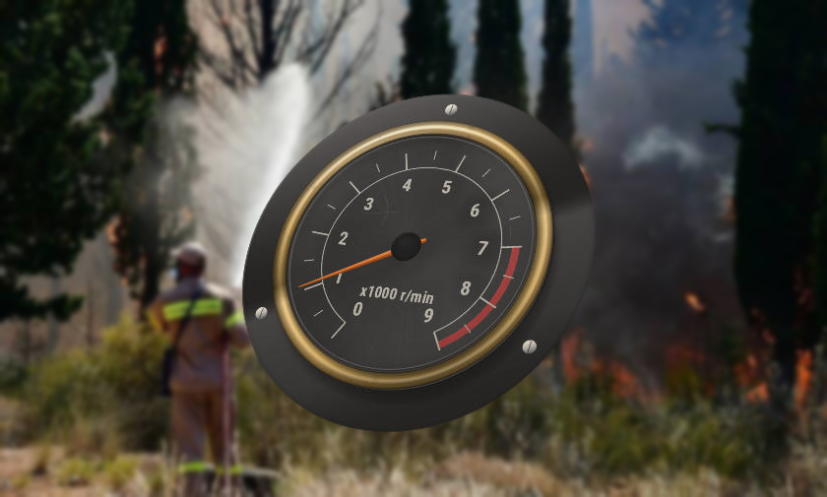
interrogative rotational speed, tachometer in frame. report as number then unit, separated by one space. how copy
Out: 1000 rpm
